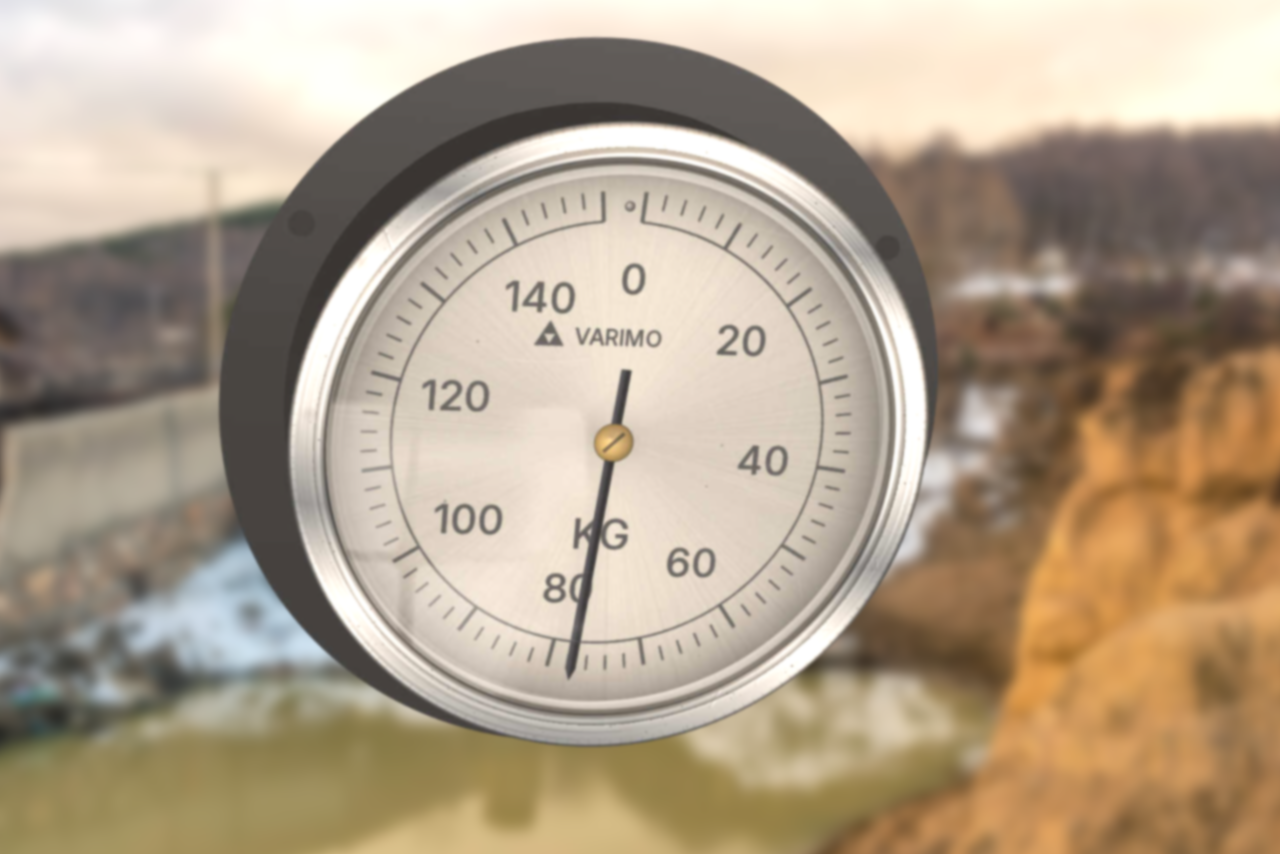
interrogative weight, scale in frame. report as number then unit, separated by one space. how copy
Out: 78 kg
